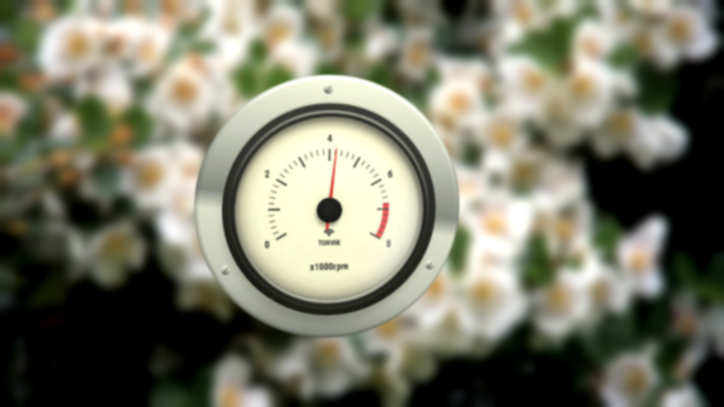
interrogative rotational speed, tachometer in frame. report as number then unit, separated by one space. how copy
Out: 4200 rpm
